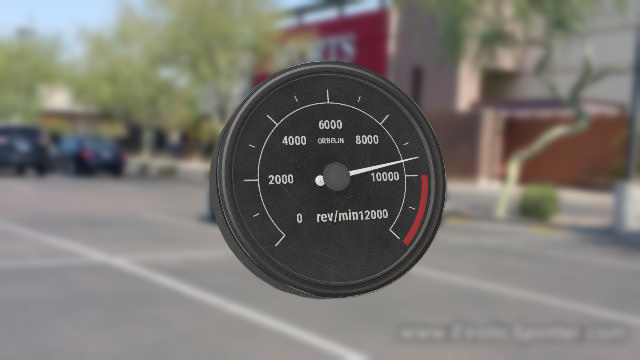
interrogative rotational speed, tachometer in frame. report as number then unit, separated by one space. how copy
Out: 9500 rpm
